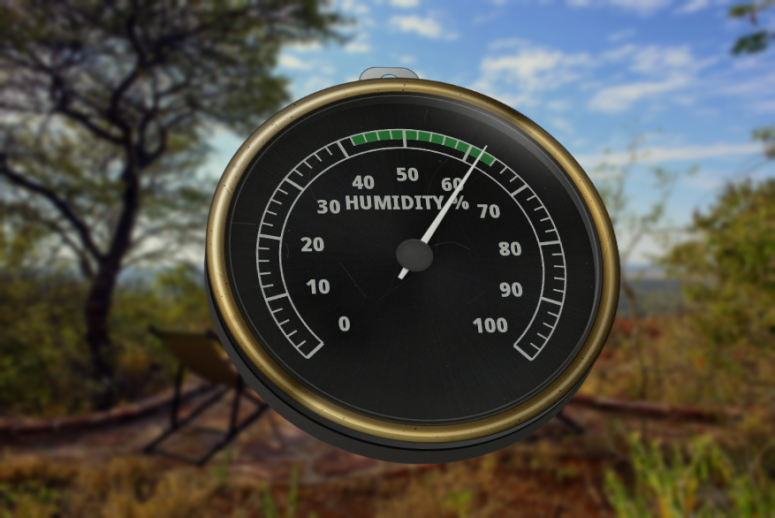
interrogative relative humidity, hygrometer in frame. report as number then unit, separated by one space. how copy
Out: 62 %
